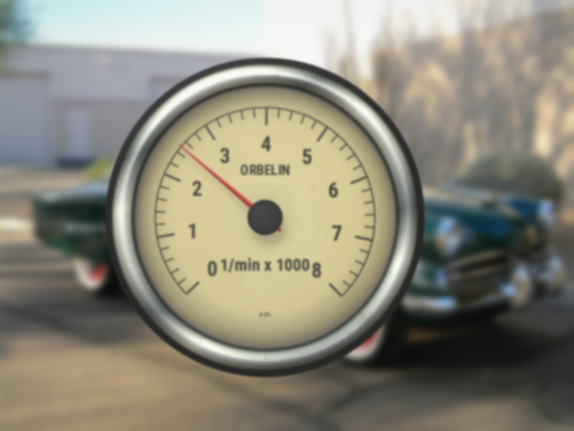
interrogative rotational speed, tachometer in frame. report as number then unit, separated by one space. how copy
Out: 2500 rpm
